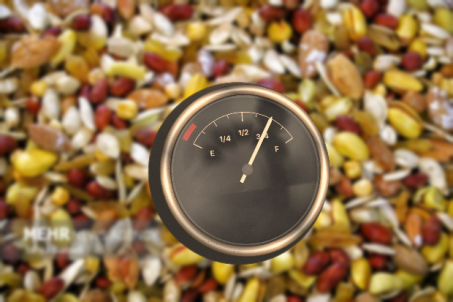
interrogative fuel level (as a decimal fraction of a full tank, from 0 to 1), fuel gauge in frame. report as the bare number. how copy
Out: 0.75
